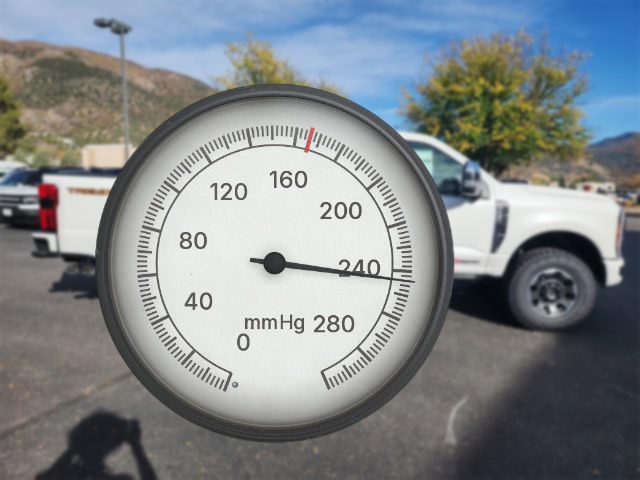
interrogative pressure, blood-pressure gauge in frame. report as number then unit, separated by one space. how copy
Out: 244 mmHg
